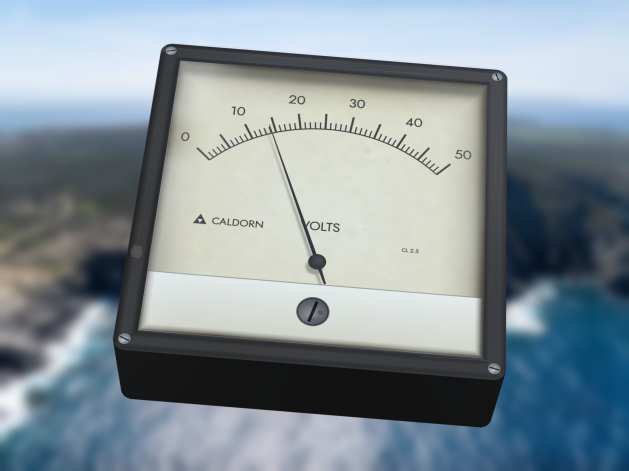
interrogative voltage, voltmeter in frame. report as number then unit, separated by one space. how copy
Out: 14 V
